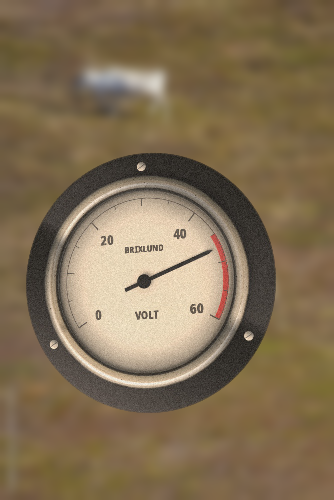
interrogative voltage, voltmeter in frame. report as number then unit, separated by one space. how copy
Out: 47.5 V
